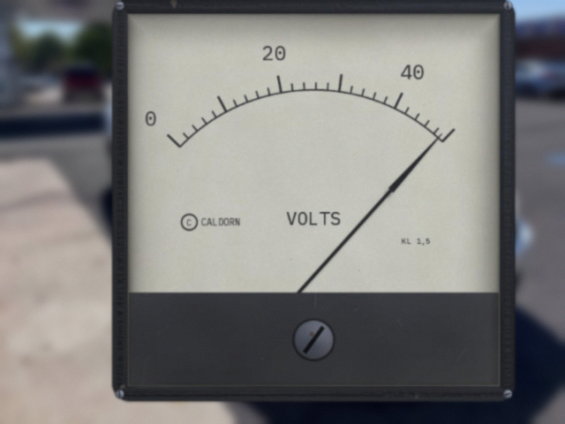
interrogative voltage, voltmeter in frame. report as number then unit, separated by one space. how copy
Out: 49 V
